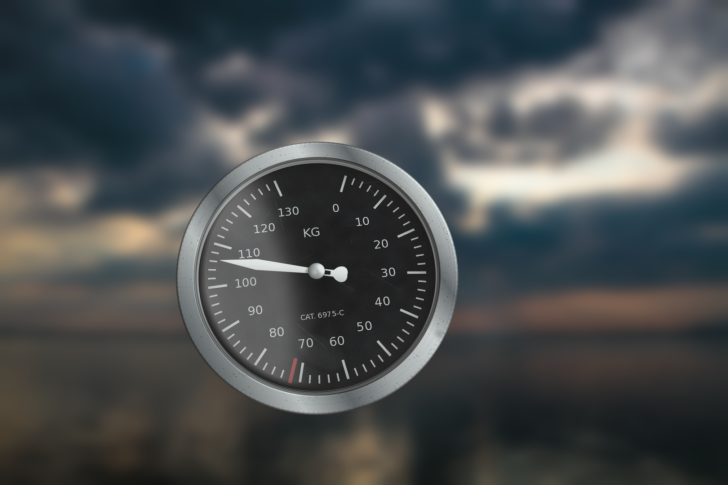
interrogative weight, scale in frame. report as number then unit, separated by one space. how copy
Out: 106 kg
